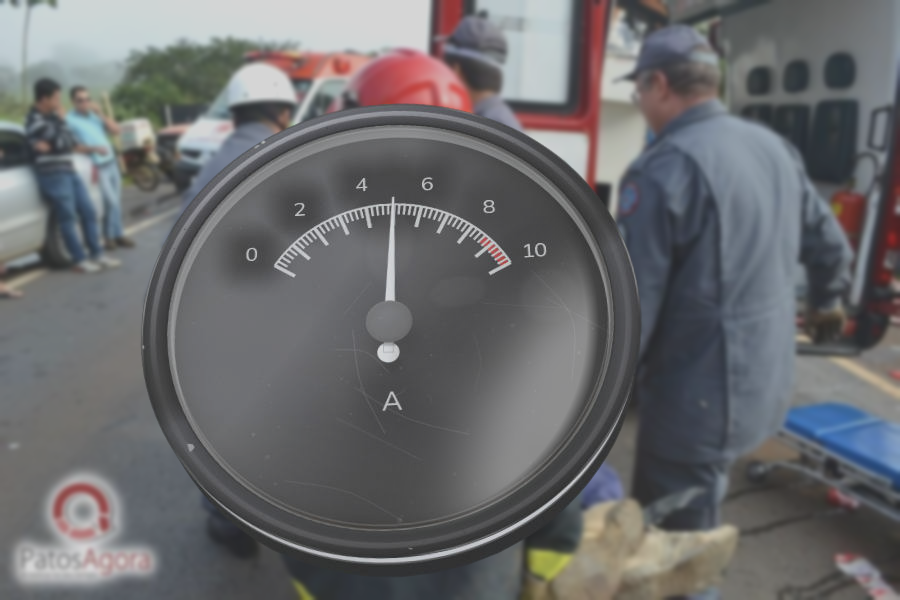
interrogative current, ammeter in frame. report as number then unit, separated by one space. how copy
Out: 5 A
